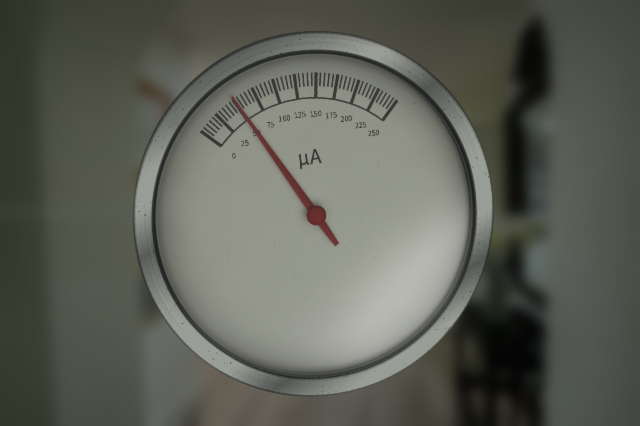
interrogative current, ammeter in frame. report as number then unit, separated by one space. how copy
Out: 50 µA
